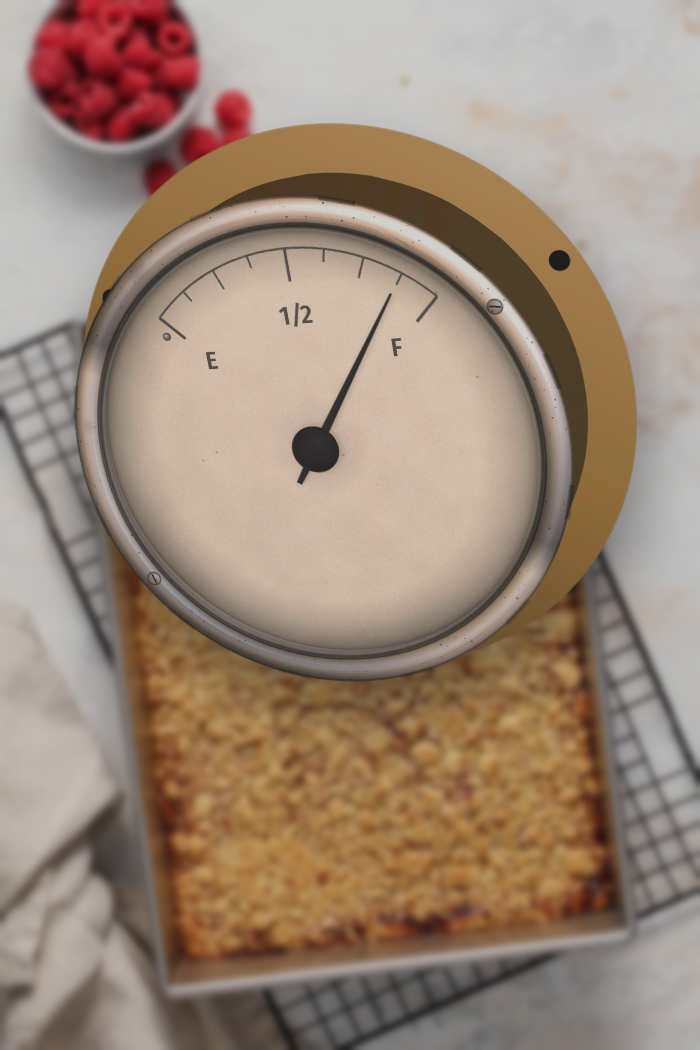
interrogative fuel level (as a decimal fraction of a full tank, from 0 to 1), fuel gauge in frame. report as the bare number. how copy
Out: 0.875
